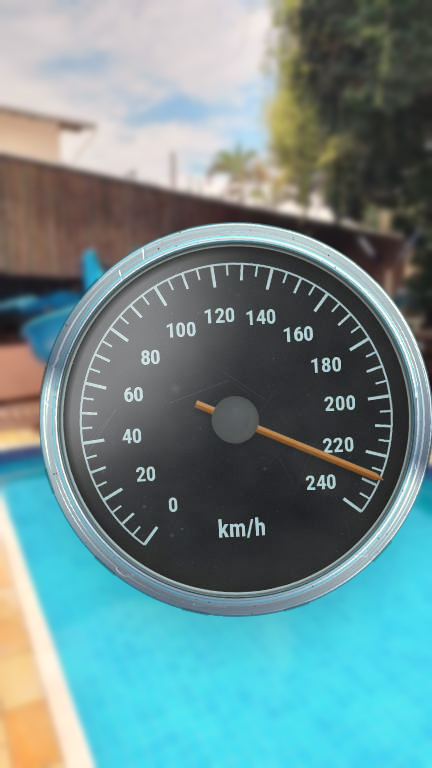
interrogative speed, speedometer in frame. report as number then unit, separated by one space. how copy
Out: 227.5 km/h
